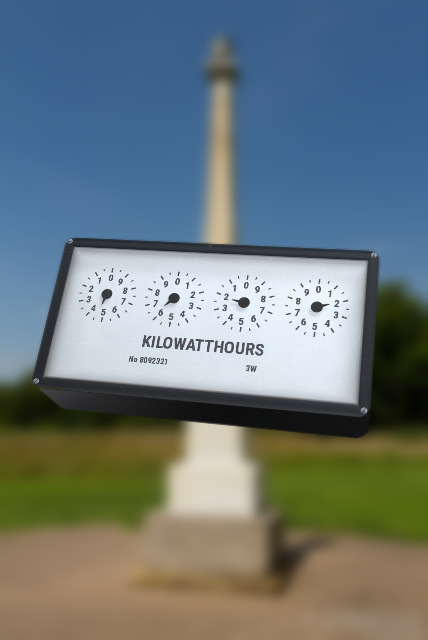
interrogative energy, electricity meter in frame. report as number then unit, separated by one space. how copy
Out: 4622 kWh
